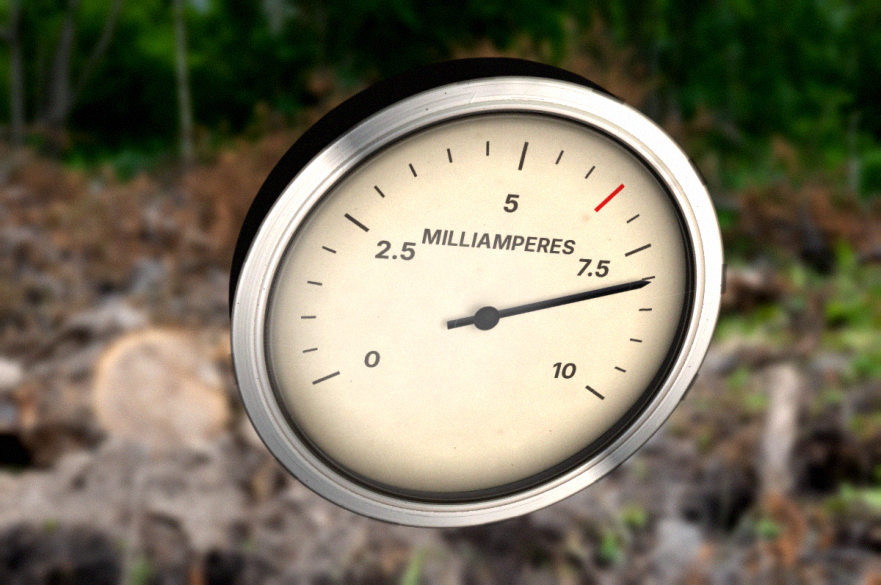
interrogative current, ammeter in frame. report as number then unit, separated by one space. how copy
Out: 8 mA
